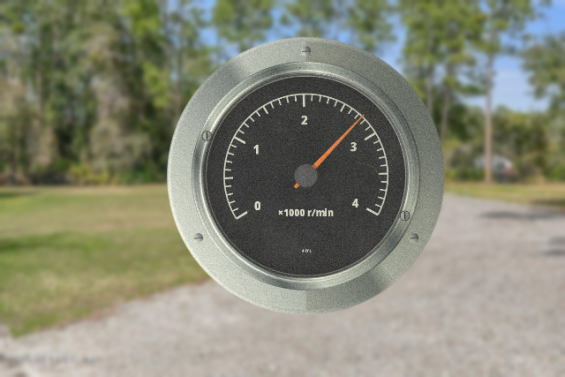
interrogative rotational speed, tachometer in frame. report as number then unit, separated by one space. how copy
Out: 2750 rpm
